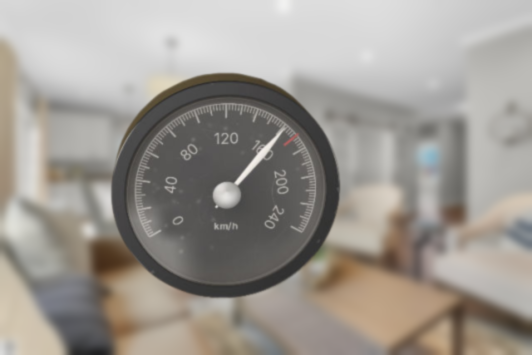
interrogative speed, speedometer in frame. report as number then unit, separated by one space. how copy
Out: 160 km/h
